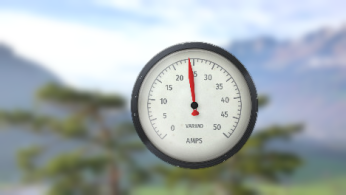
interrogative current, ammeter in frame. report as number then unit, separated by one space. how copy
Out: 24 A
